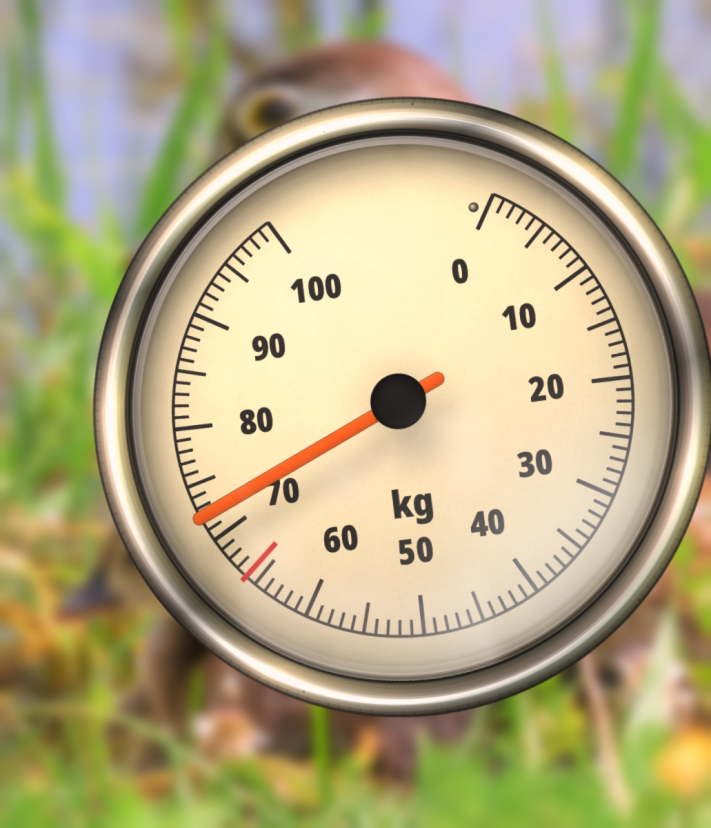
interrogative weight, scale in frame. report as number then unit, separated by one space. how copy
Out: 72 kg
